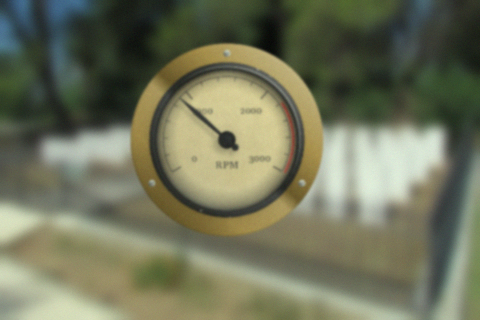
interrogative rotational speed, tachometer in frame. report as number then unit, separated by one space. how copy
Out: 900 rpm
